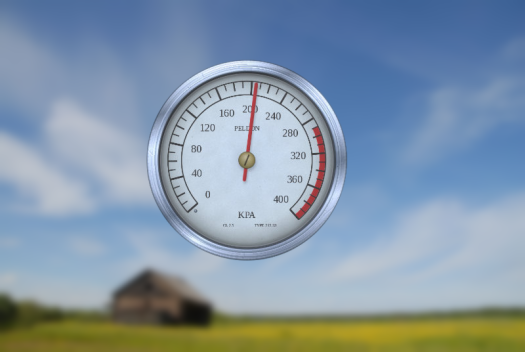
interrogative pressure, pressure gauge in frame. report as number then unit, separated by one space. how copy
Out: 205 kPa
